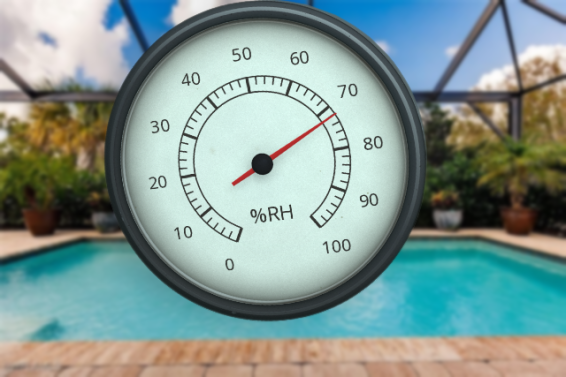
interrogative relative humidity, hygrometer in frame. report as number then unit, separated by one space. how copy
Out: 72 %
